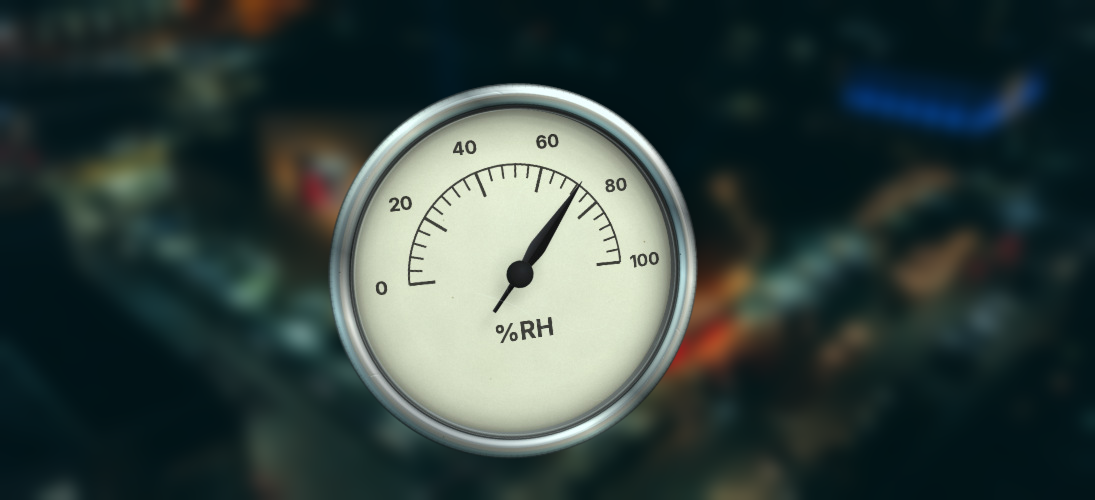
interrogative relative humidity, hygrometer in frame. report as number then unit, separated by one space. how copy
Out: 72 %
